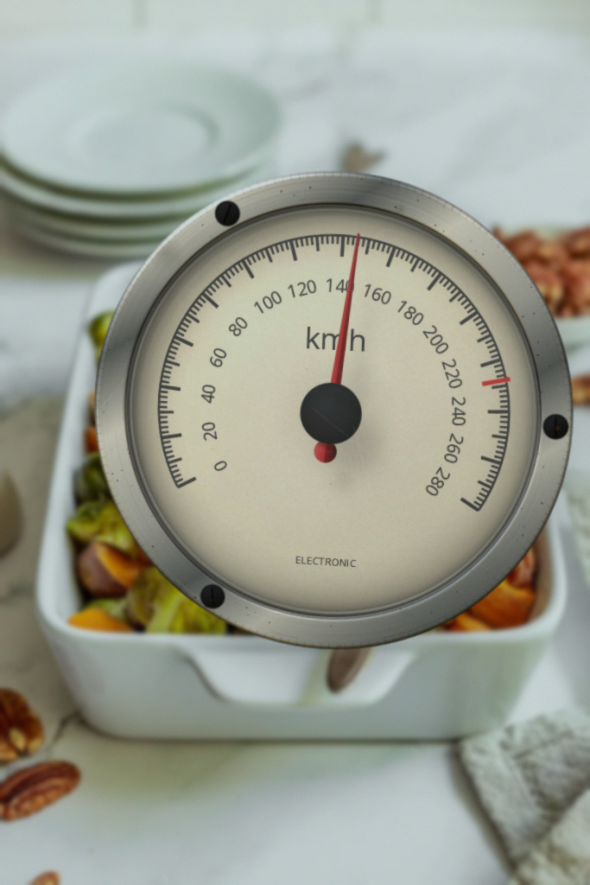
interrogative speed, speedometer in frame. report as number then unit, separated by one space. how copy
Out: 146 km/h
